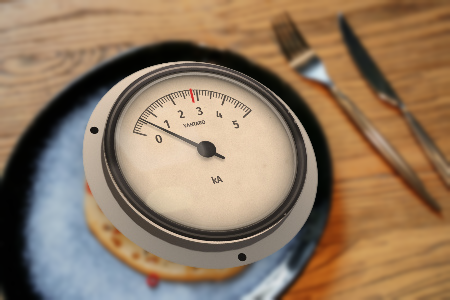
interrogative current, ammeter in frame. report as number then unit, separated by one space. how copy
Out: 0.5 kA
